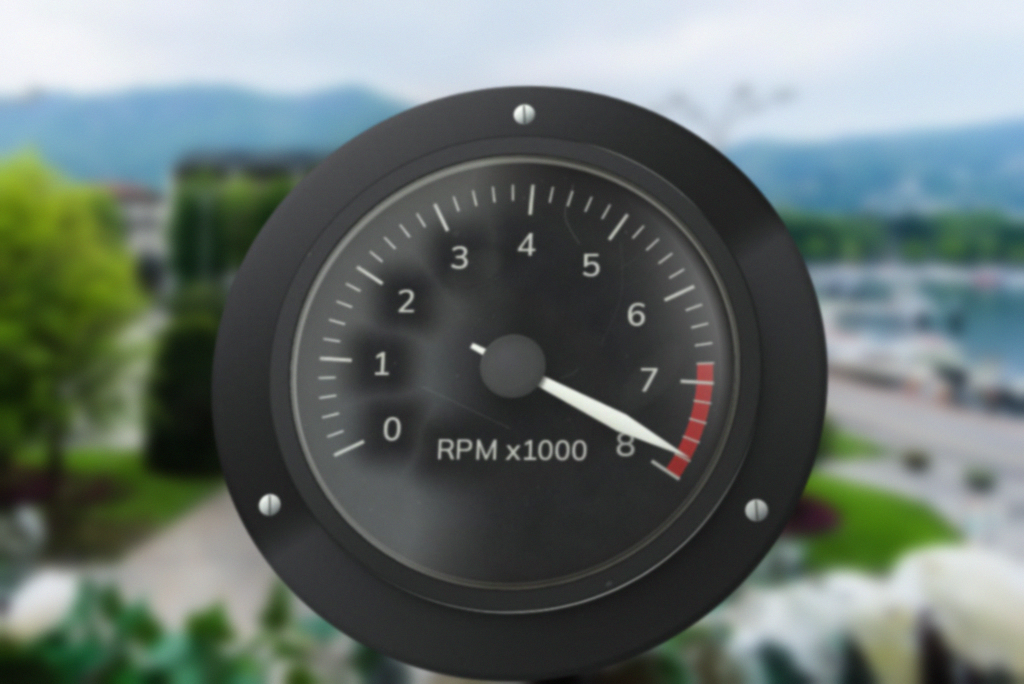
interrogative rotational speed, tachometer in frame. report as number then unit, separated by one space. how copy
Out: 7800 rpm
